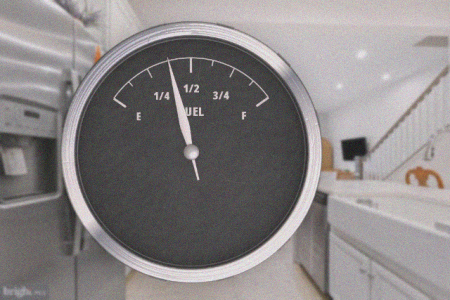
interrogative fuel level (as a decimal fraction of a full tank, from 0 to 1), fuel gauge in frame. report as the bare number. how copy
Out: 0.375
